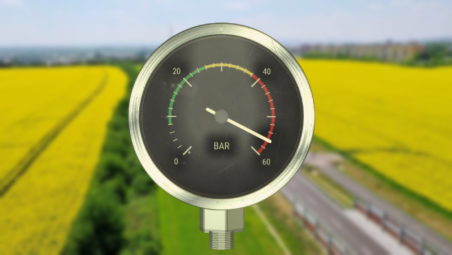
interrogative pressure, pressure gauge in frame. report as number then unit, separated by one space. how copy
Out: 56 bar
